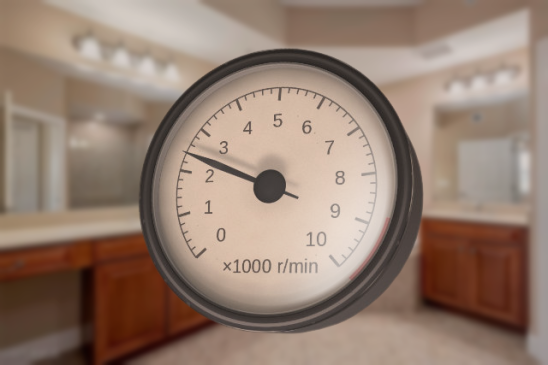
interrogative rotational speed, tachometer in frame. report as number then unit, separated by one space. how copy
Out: 2400 rpm
